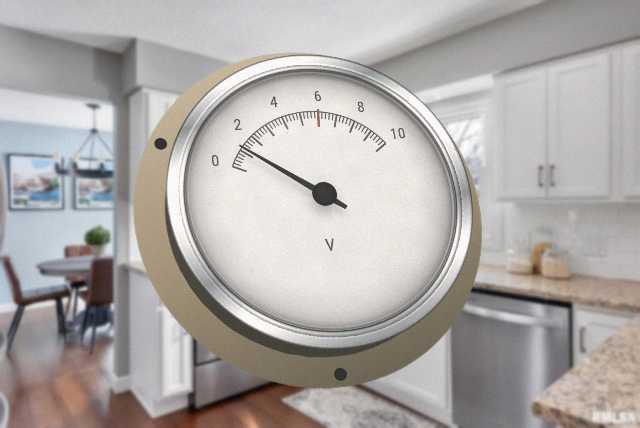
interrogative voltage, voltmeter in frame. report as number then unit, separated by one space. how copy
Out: 1 V
